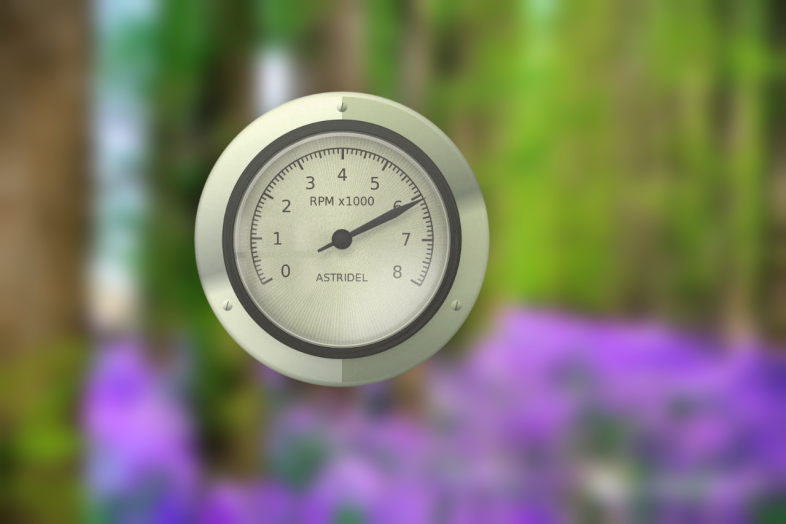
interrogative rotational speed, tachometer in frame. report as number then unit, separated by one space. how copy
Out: 6100 rpm
